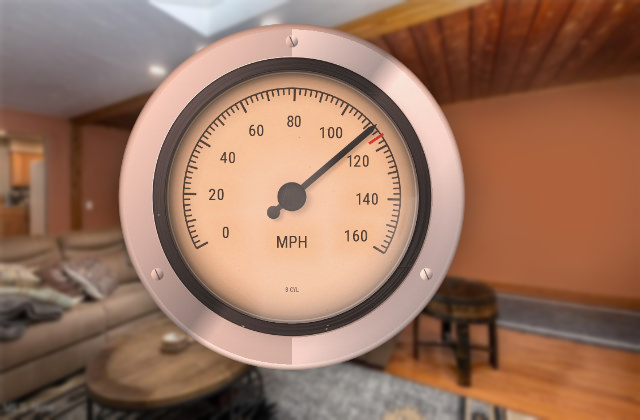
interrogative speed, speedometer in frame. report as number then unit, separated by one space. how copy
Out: 112 mph
